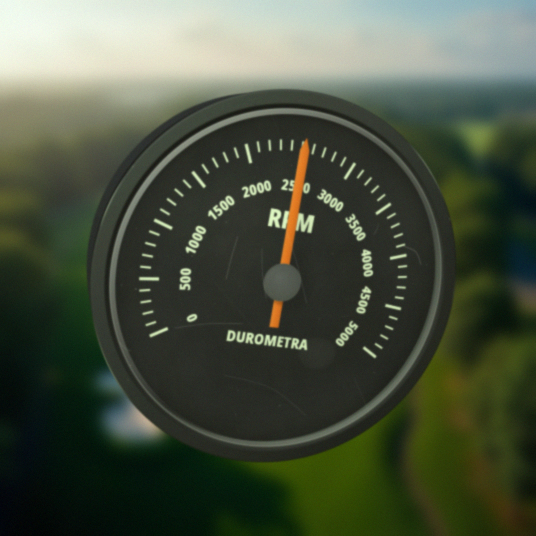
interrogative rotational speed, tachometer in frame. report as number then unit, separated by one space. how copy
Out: 2500 rpm
